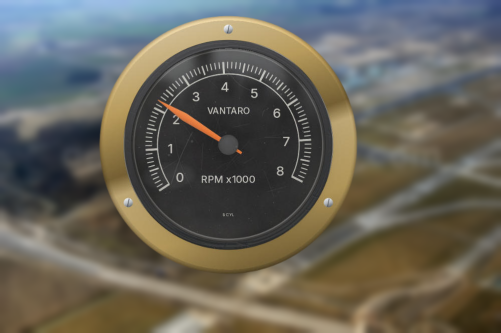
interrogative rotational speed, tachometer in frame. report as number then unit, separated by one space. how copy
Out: 2200 rpm
